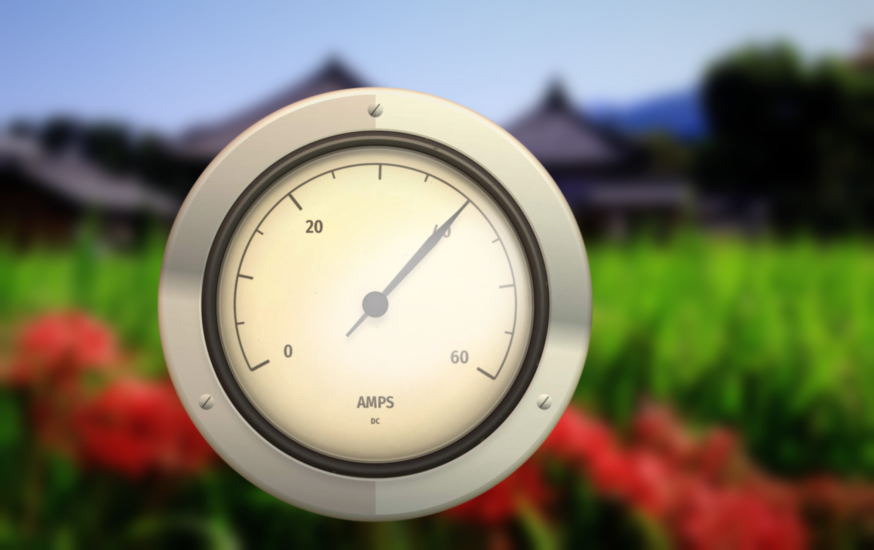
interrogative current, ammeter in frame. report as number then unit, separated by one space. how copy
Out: 40 A
